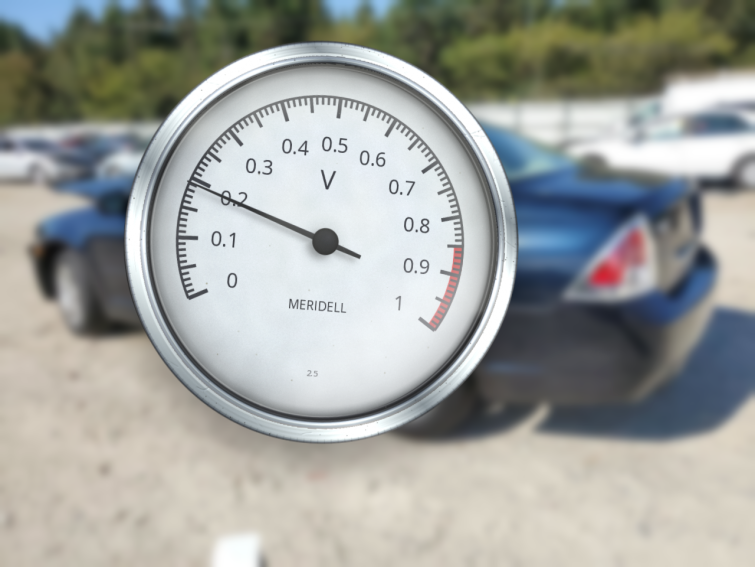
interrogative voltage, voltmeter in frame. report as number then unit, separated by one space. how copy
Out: 0.19 V
